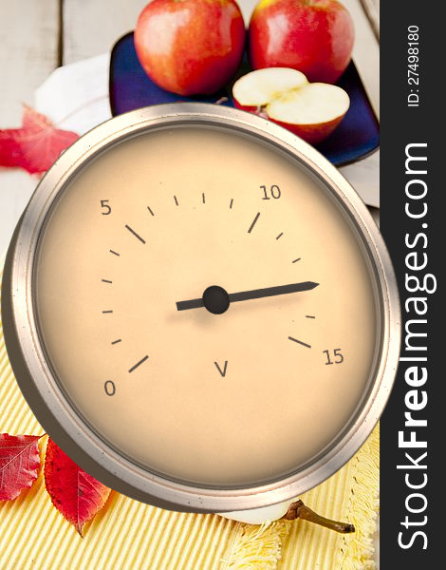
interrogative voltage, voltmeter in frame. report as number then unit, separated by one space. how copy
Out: 13 V
